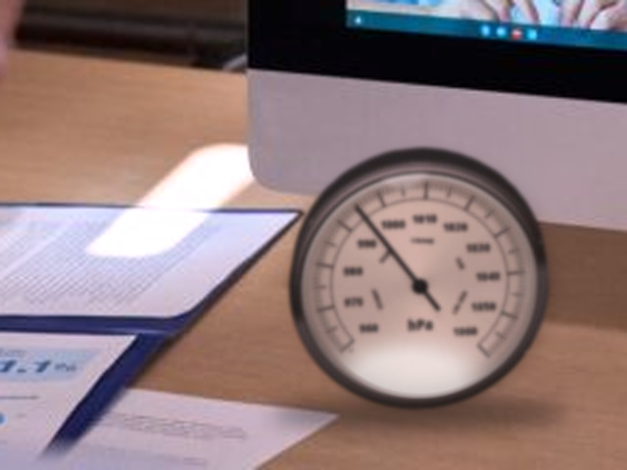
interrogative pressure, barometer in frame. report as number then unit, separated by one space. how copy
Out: 995 hPa
